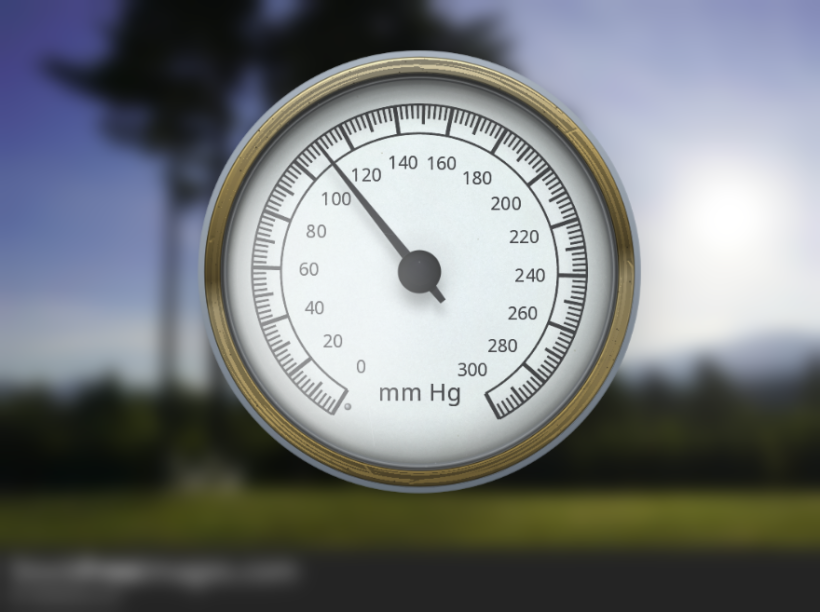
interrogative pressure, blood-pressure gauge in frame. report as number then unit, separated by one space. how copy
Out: 110 mmHg
